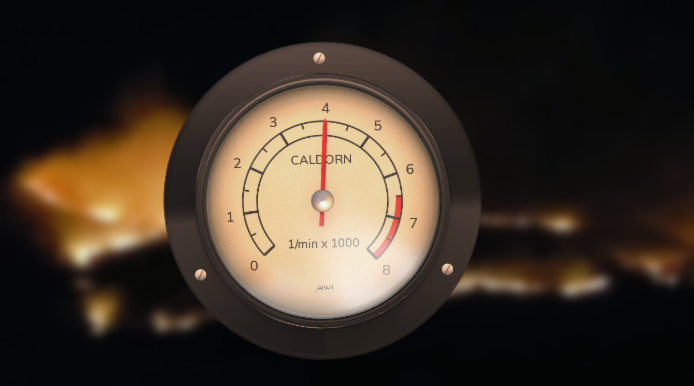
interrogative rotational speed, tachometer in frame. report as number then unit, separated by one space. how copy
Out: 4000 rpm
